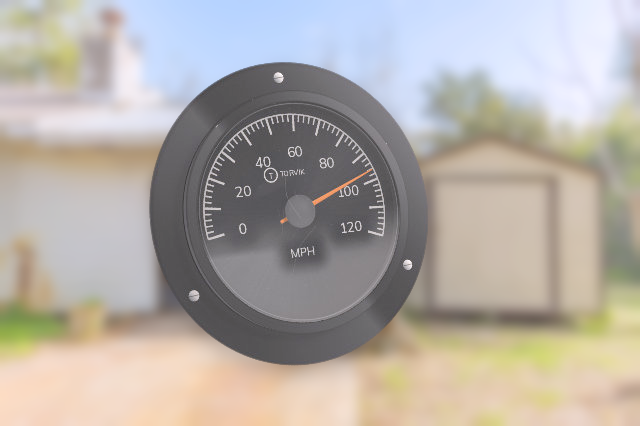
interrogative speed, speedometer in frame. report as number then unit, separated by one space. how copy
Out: 96 mph
